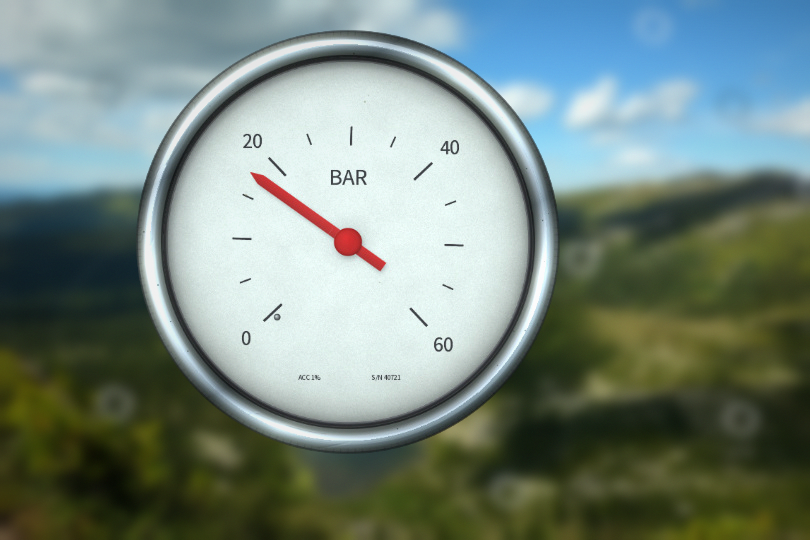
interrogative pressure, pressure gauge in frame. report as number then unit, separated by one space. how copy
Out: 17.5 bar
